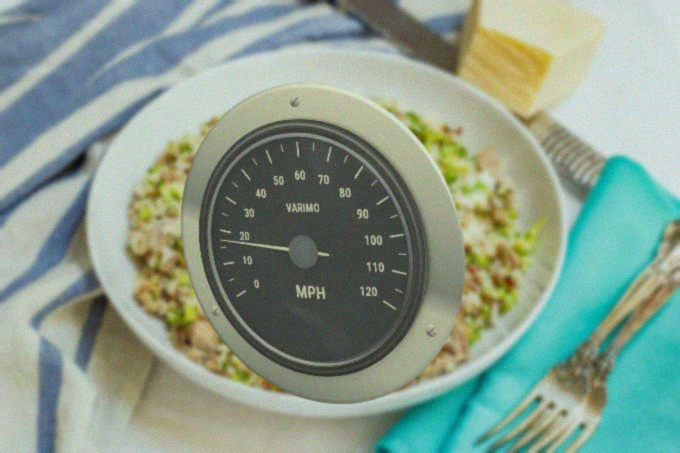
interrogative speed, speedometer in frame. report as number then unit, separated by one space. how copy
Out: 17.5 mph
